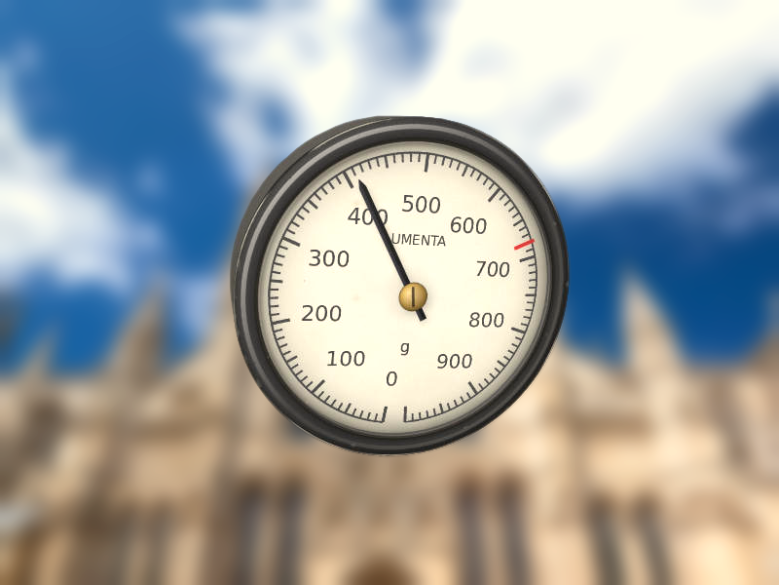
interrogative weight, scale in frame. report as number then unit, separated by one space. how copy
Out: 410 g
